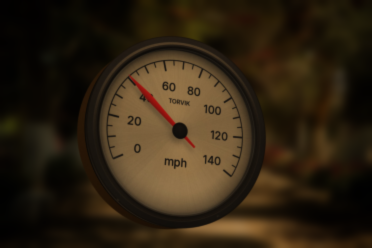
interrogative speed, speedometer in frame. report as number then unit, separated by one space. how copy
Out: 40 mph
